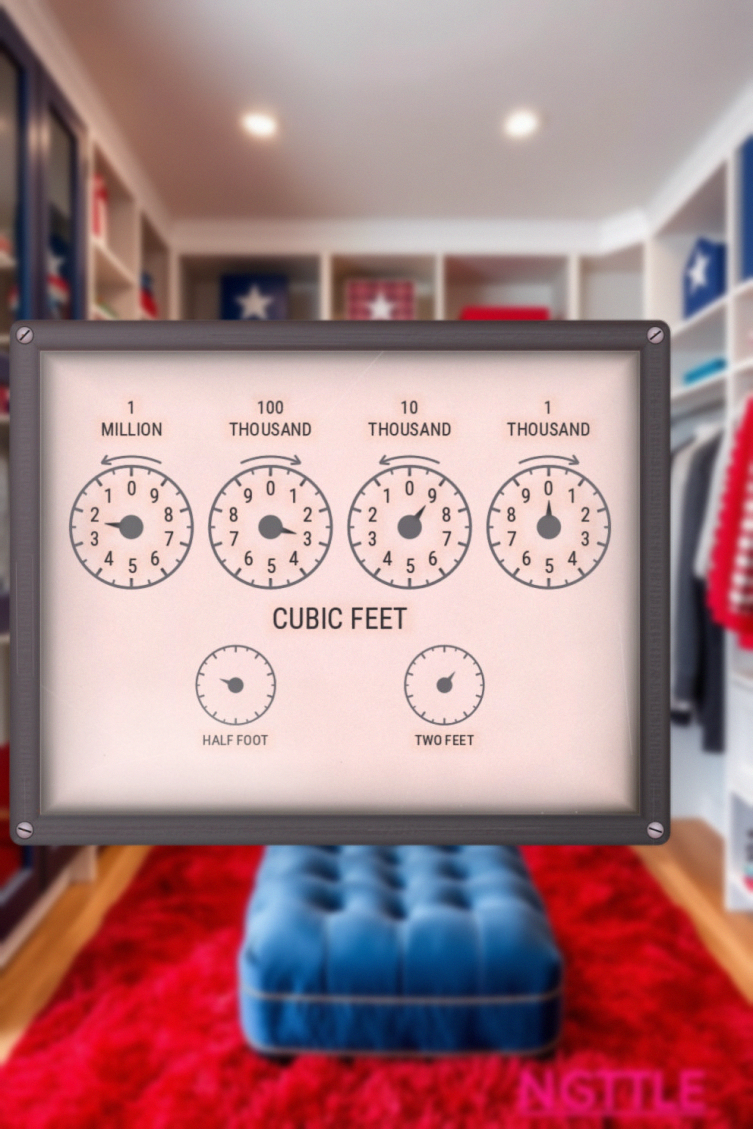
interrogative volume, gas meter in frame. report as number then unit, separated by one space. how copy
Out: 229000 ft³
